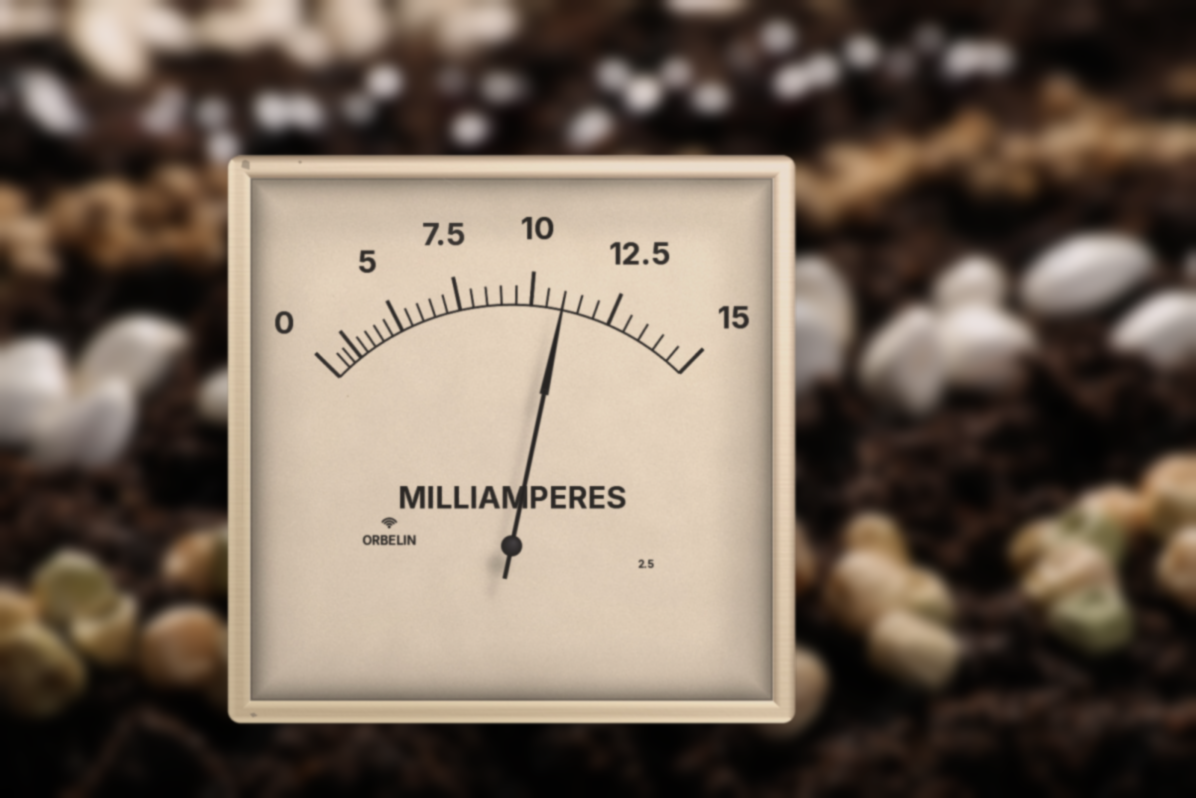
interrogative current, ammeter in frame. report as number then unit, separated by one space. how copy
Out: 11 mA
